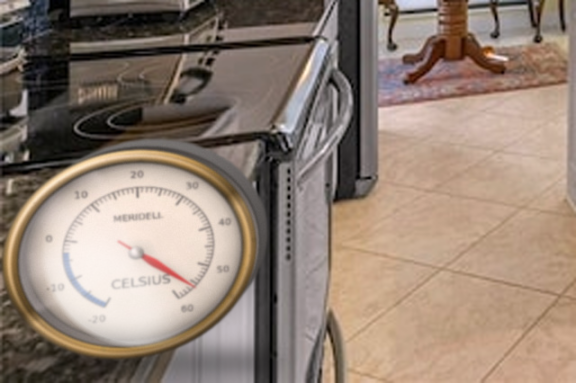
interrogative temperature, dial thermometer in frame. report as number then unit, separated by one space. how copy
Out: 55 °C
